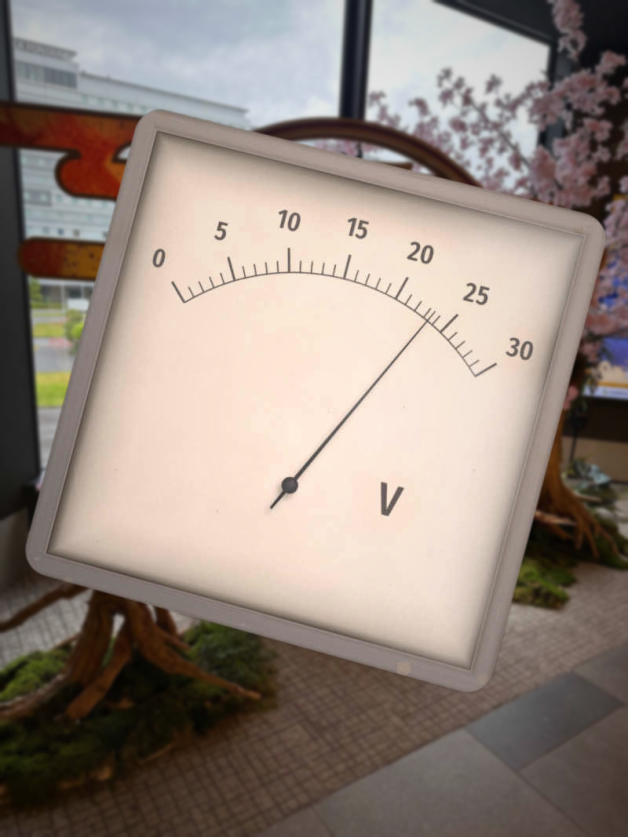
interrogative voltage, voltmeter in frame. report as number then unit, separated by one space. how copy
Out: 23.5 V
